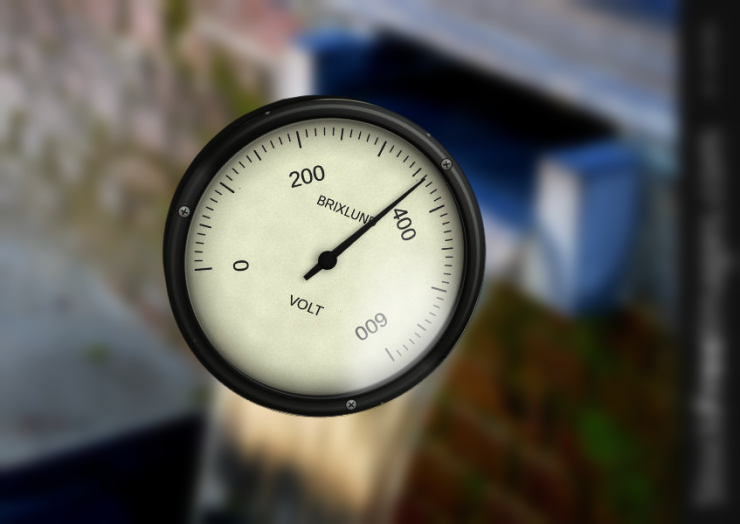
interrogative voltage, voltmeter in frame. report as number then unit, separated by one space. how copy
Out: 360 V
